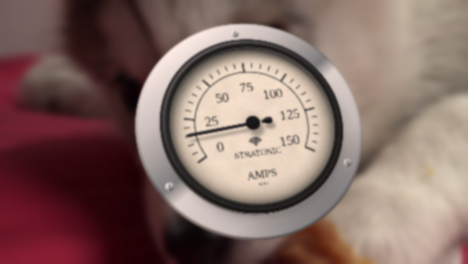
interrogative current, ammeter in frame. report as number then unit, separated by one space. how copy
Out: 15 A
